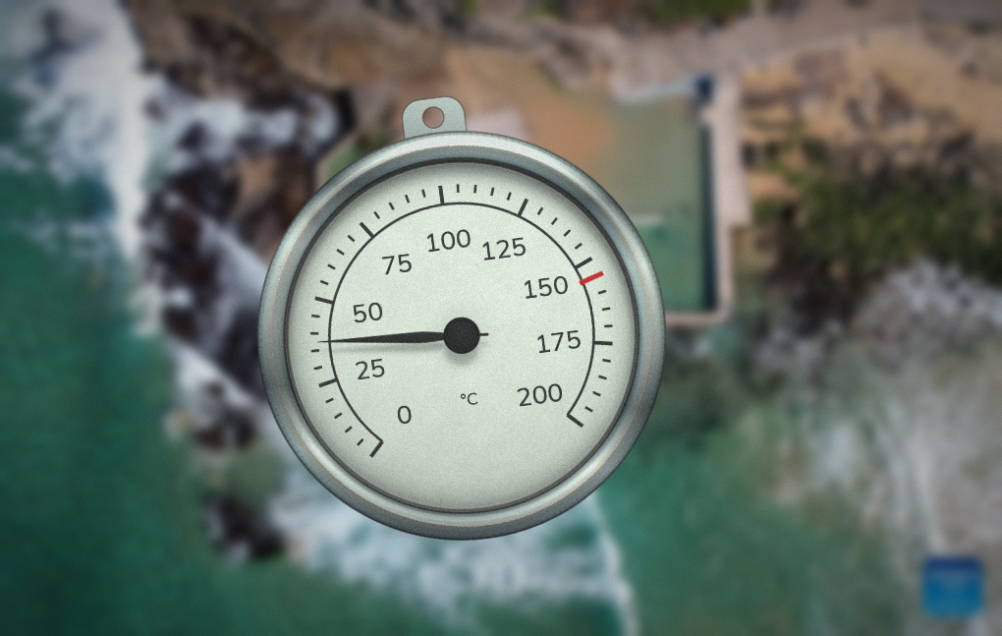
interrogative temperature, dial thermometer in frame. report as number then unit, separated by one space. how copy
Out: 37.5 °C
